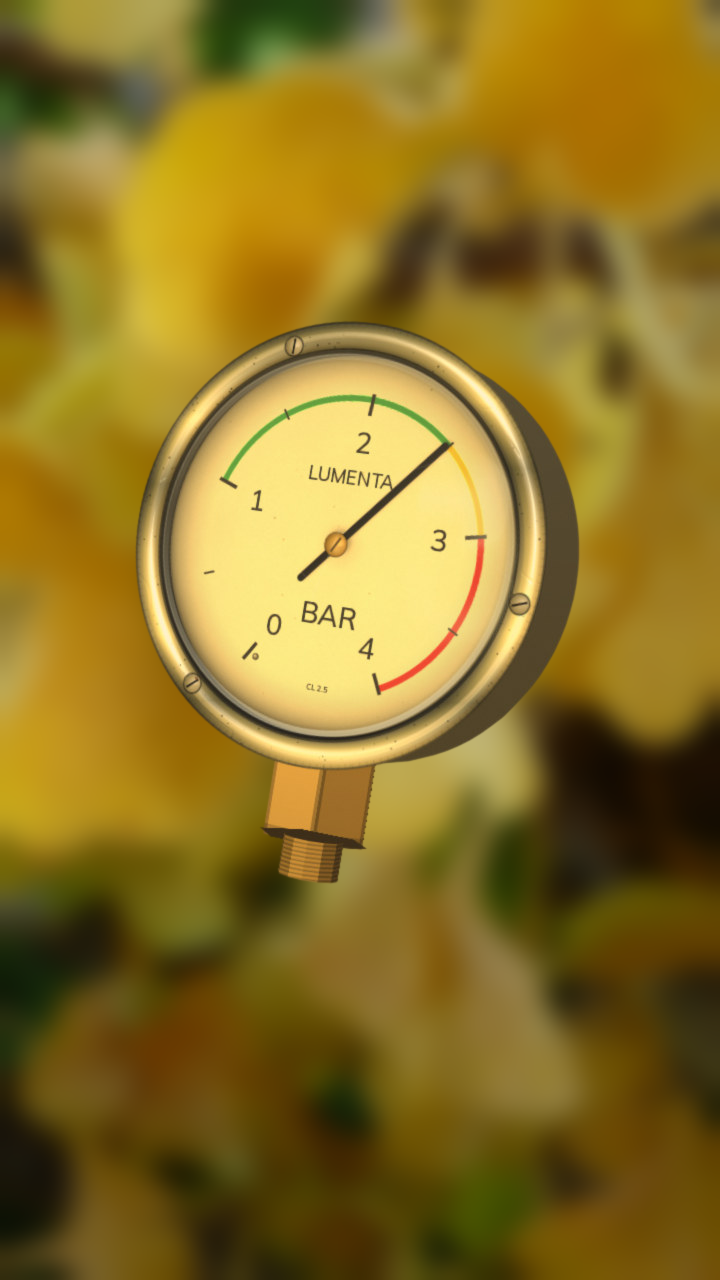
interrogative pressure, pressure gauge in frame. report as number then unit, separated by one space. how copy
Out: 2.5 bar
